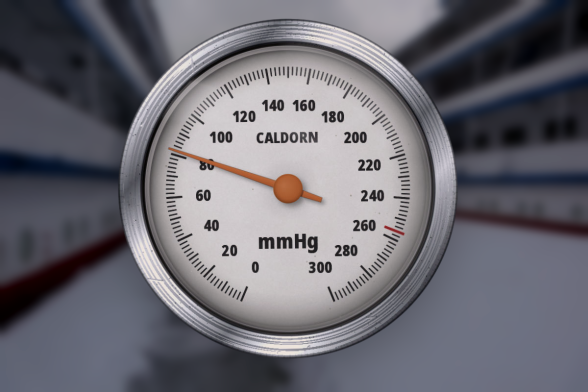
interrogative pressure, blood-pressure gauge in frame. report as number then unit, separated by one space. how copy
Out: 82 mmHg
